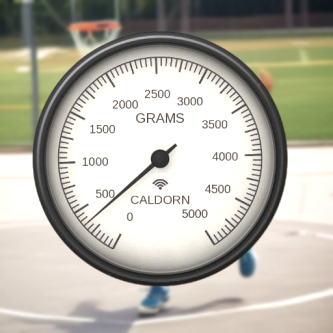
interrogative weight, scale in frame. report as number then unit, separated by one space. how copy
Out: 350 g
